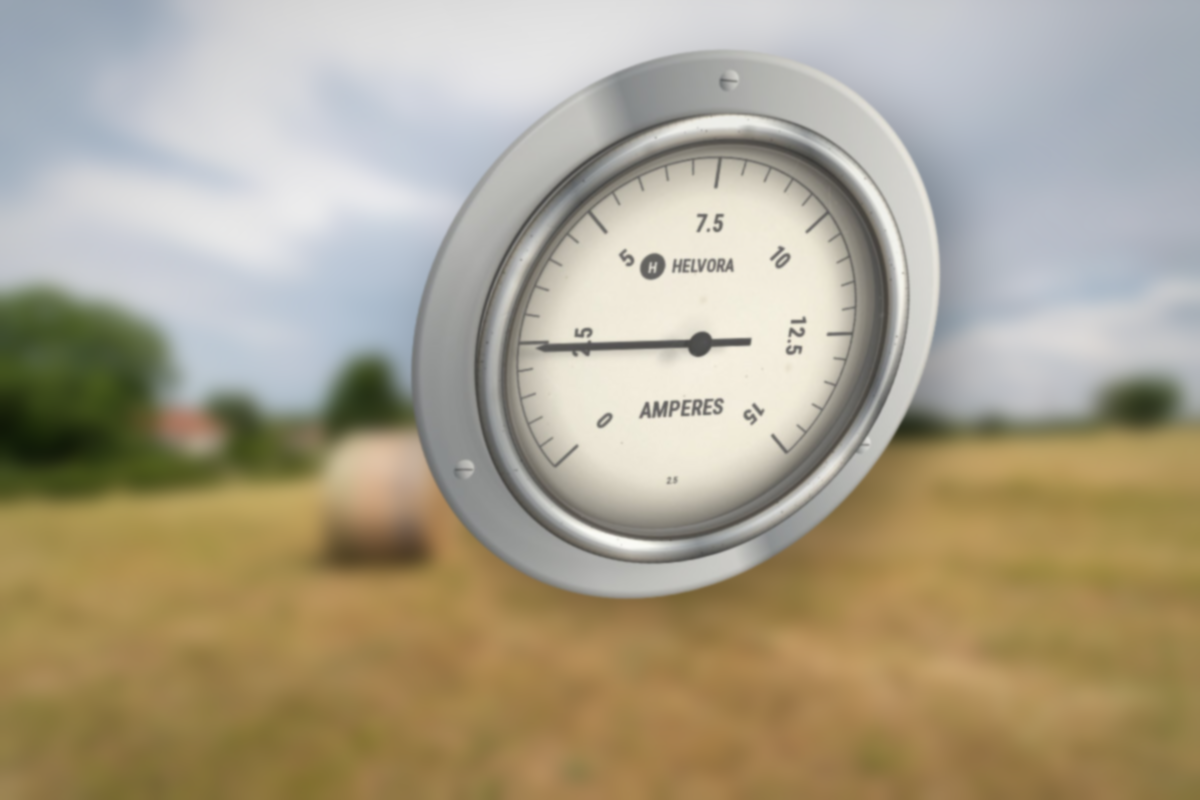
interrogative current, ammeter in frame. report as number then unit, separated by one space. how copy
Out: 2.5 A
